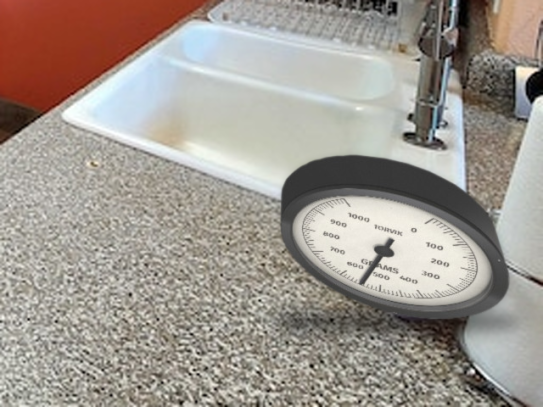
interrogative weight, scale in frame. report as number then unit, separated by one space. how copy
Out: 550 g
